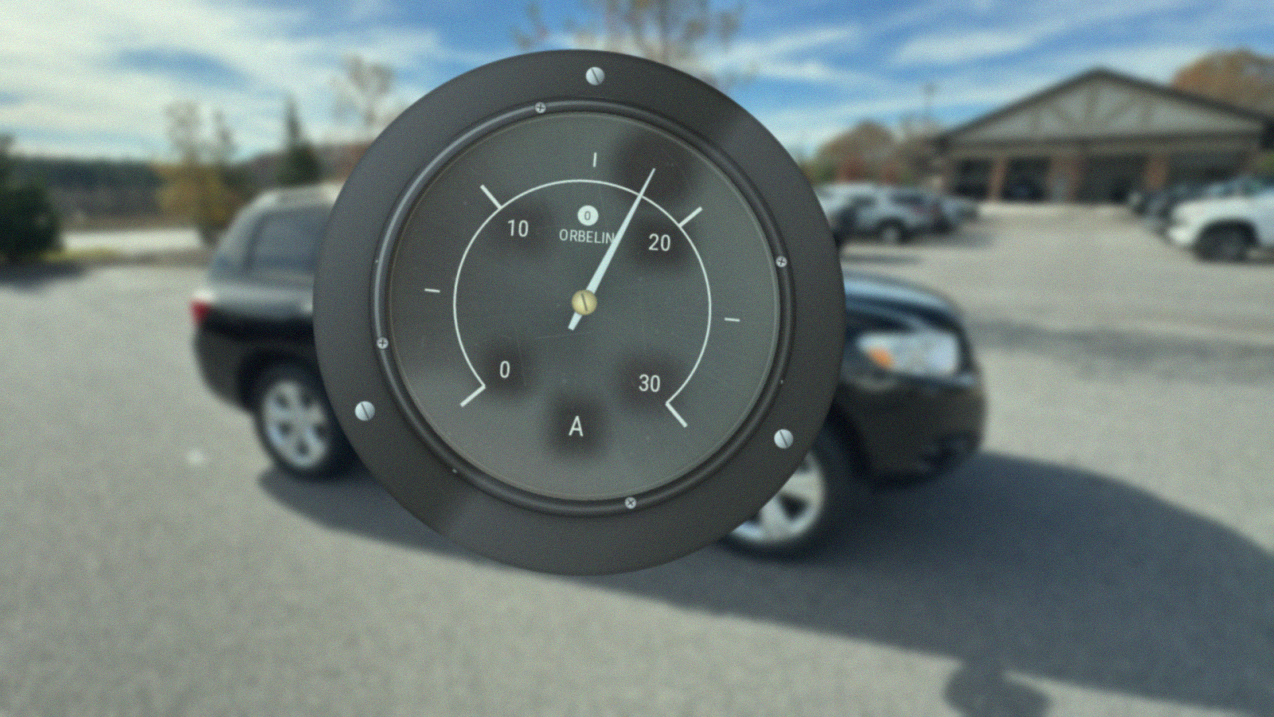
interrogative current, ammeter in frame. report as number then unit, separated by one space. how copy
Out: 17.5 A
